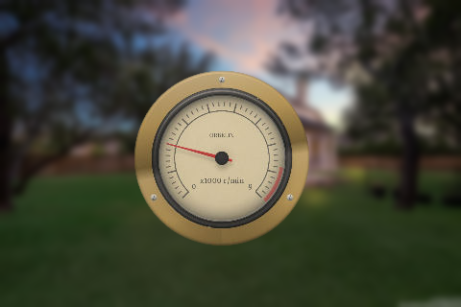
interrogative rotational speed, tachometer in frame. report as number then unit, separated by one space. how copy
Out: 2000 rpm
